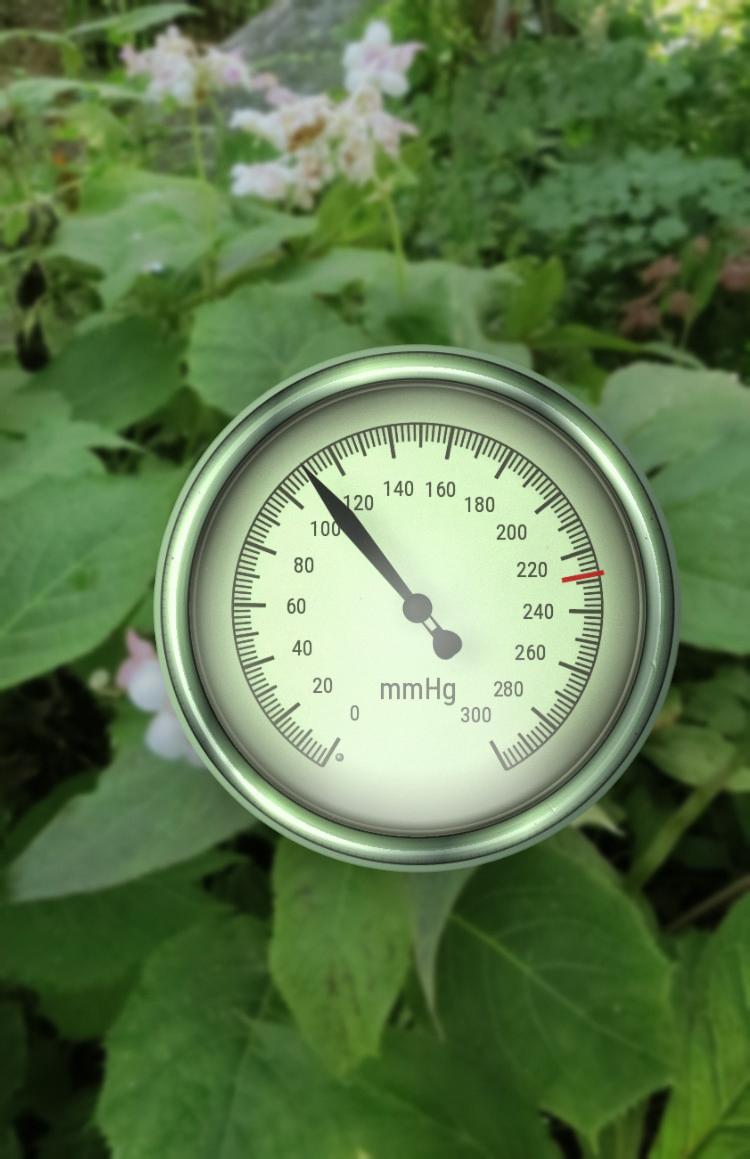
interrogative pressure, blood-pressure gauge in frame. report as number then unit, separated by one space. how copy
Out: 110 mmHg
